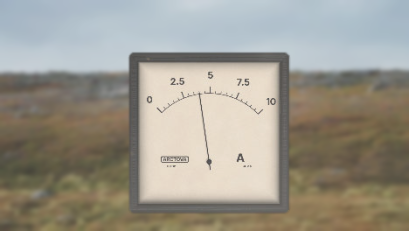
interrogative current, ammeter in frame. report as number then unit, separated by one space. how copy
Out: 4 A
